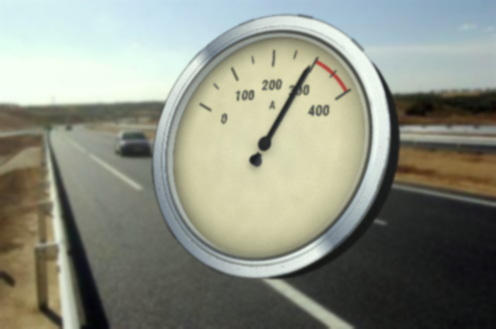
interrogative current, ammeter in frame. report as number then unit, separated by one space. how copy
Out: 300 A
